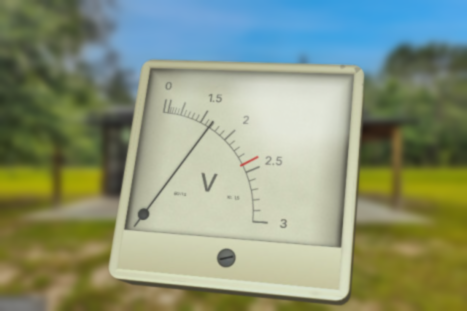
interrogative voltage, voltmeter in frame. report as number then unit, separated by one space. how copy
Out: 1.7 V
